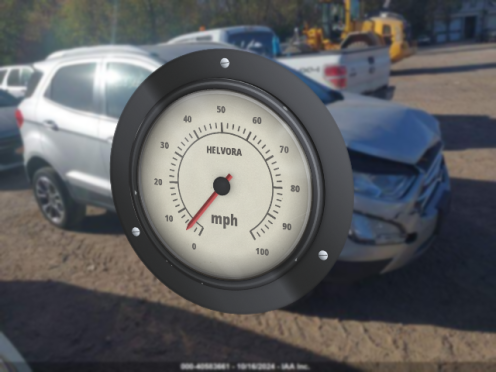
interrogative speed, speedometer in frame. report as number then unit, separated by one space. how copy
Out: 4 mph
